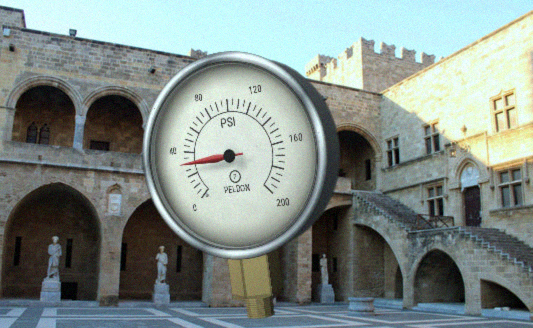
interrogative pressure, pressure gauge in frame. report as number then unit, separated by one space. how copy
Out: 30 psi
